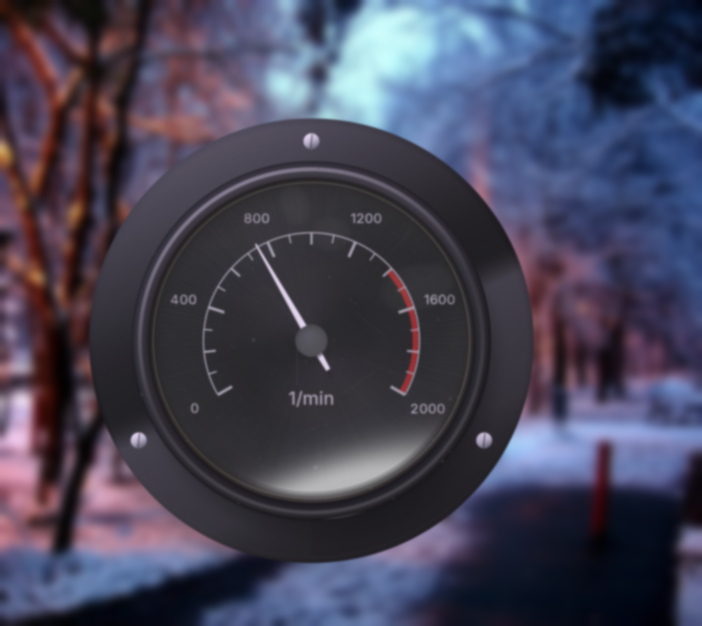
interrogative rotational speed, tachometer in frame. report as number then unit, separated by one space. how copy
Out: 750 rpm
